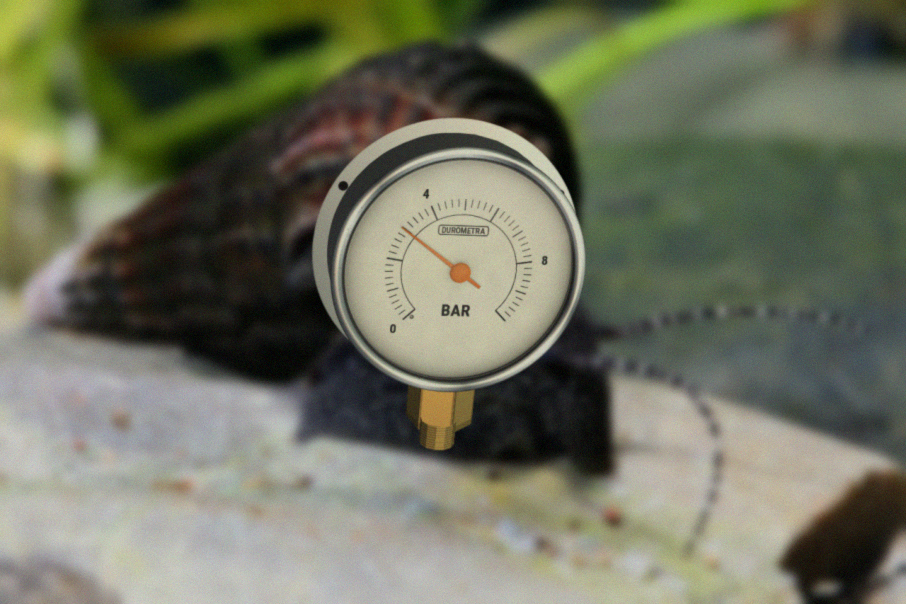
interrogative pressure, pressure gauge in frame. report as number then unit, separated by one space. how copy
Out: 3 bar
